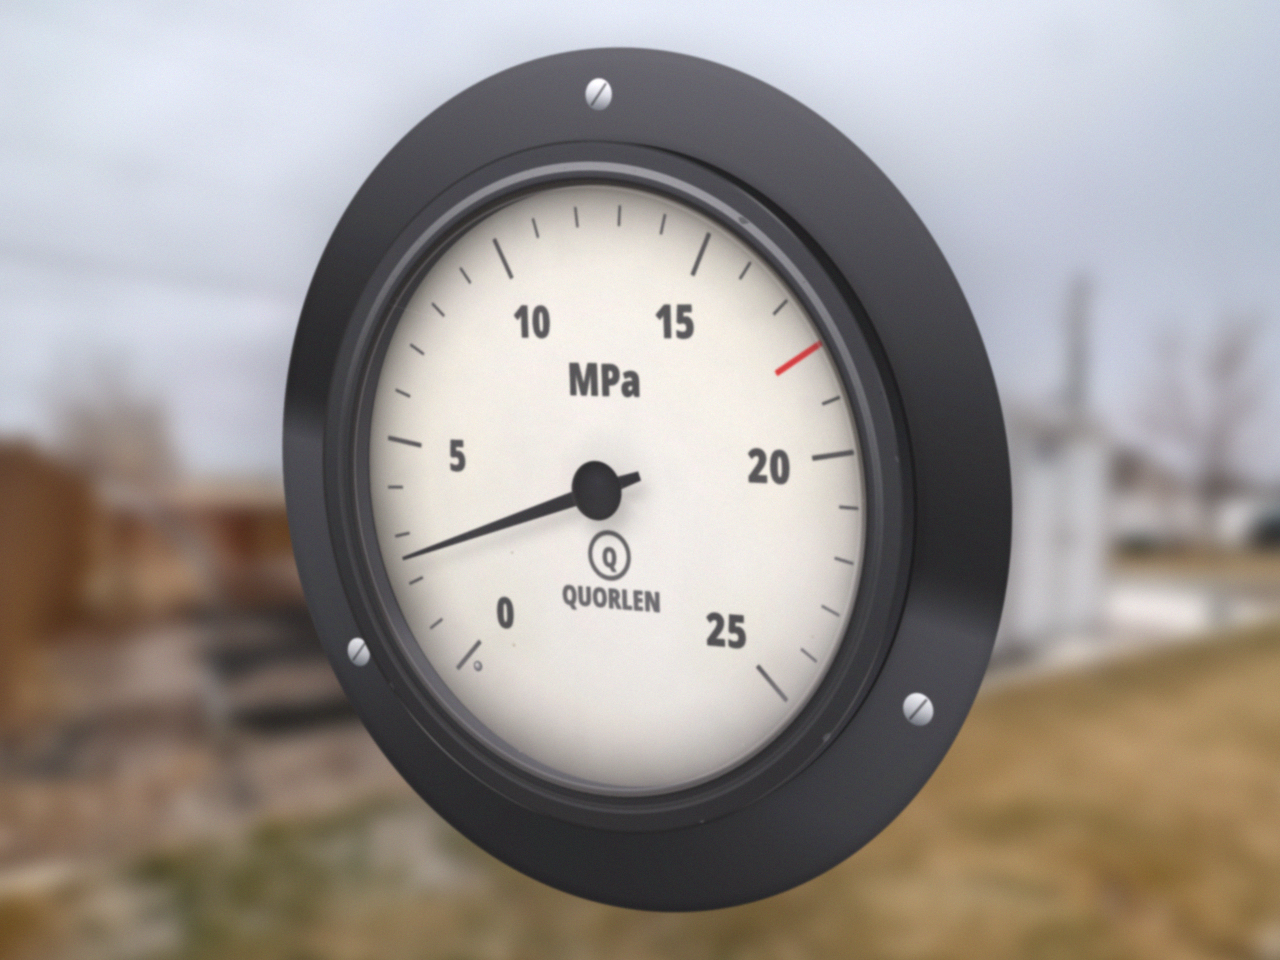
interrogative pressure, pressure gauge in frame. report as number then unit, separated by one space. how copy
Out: 2.5 MPa
